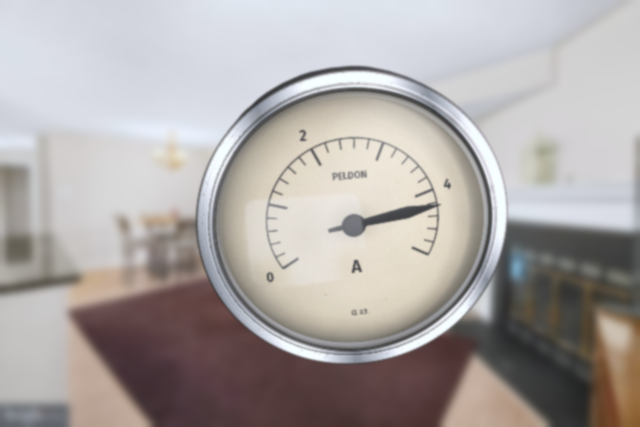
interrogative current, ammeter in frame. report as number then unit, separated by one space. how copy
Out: 4.2 A
